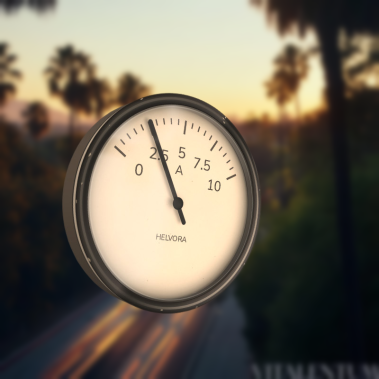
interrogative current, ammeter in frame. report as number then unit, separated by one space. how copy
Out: 2.5 A
